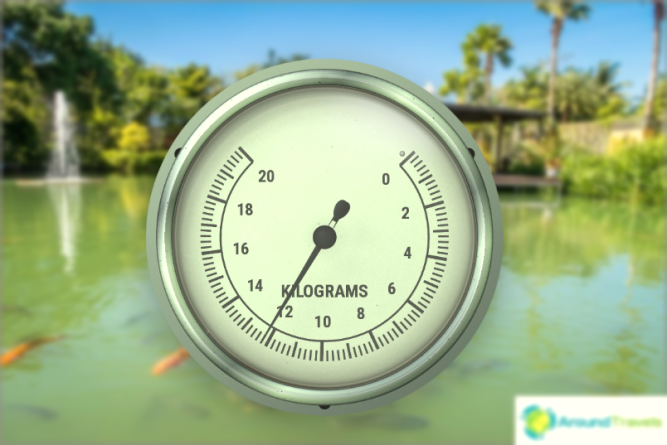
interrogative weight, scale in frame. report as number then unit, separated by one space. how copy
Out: 12.2 kg
